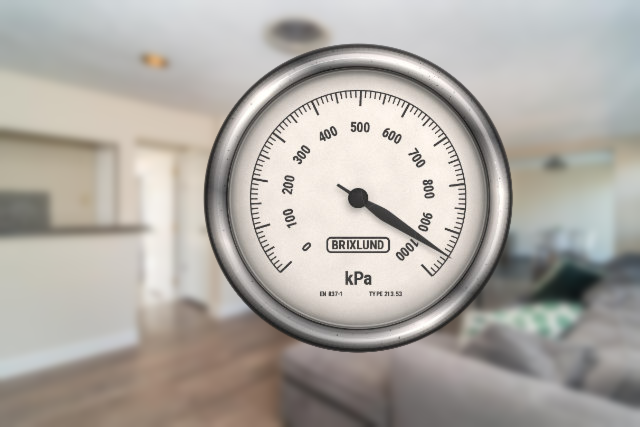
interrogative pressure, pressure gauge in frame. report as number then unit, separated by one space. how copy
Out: 950 kPa
